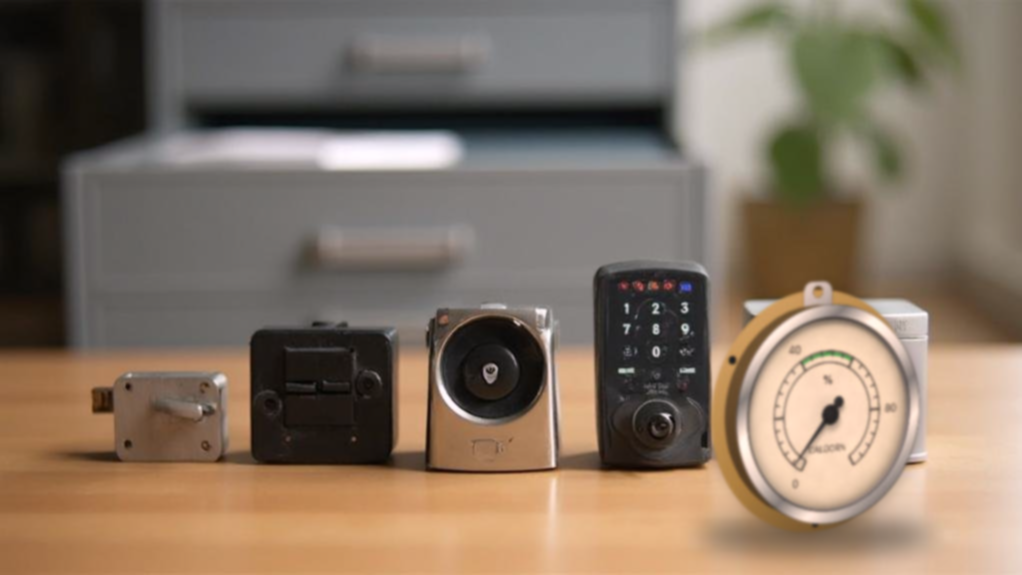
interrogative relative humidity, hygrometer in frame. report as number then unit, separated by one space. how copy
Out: 4 %
